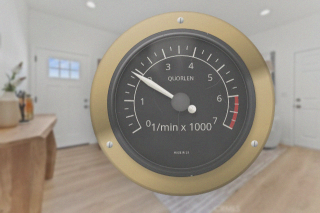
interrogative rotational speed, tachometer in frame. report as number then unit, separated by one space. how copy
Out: 1875 rpm
